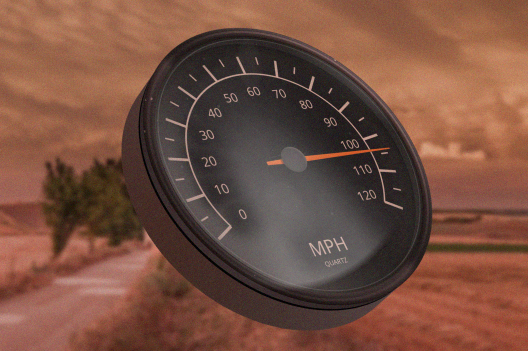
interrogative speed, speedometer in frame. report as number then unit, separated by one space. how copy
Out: 105 mph
